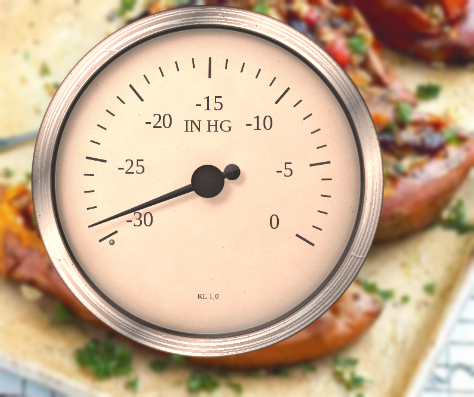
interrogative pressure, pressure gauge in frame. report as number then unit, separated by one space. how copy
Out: -29 inHg
